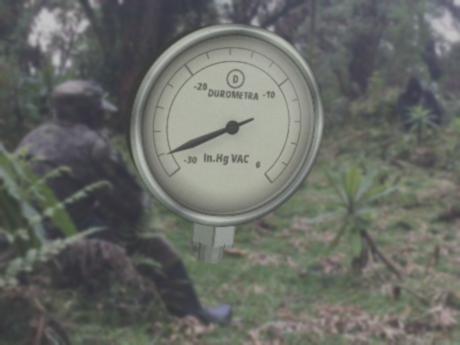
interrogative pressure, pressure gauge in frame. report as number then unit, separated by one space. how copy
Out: -28 inHg
